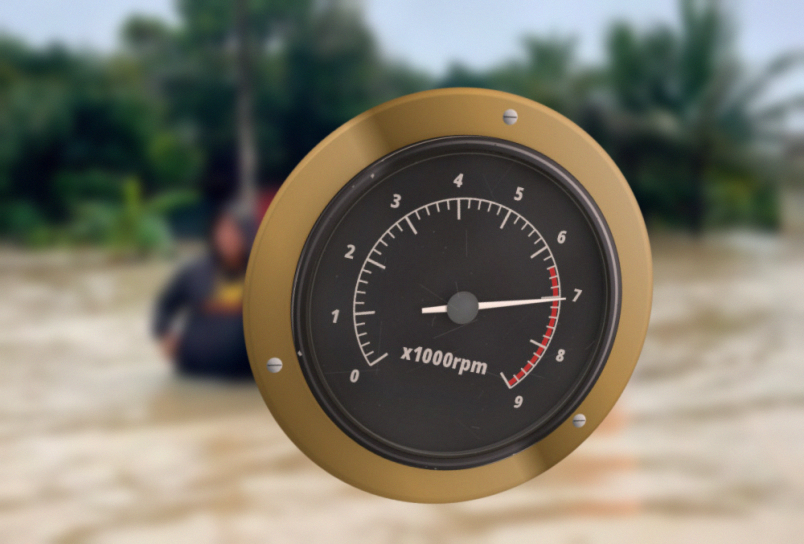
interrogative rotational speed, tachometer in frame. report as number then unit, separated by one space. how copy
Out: 7000 rpm
